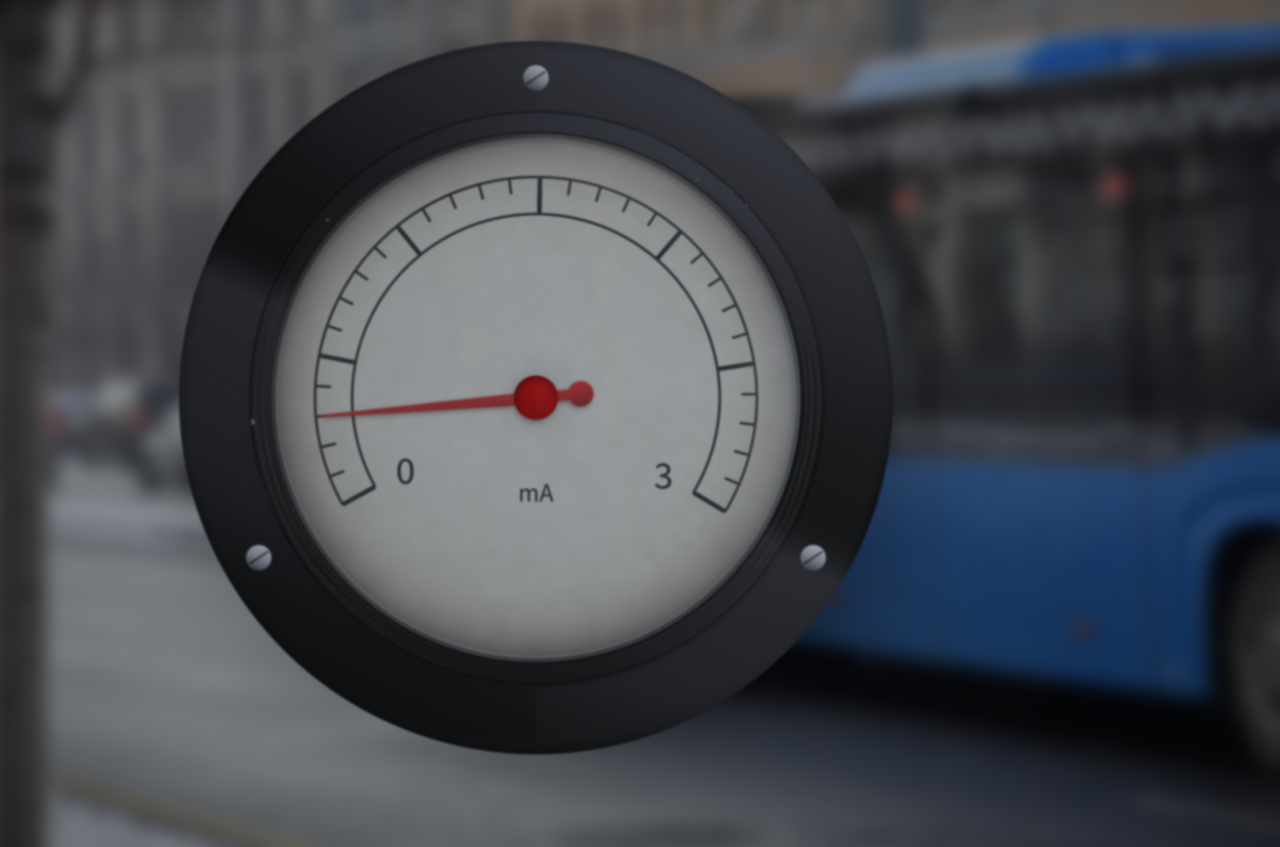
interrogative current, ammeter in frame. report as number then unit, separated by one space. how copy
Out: 0.3 mA
